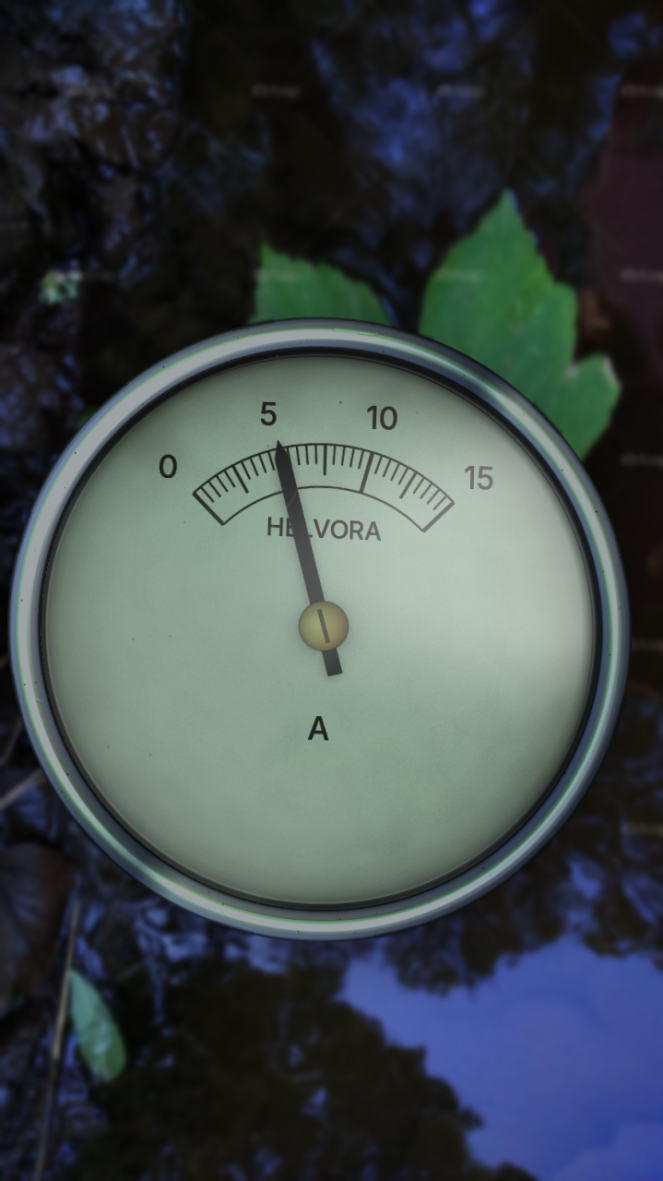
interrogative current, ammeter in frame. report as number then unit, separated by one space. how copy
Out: 5 A
